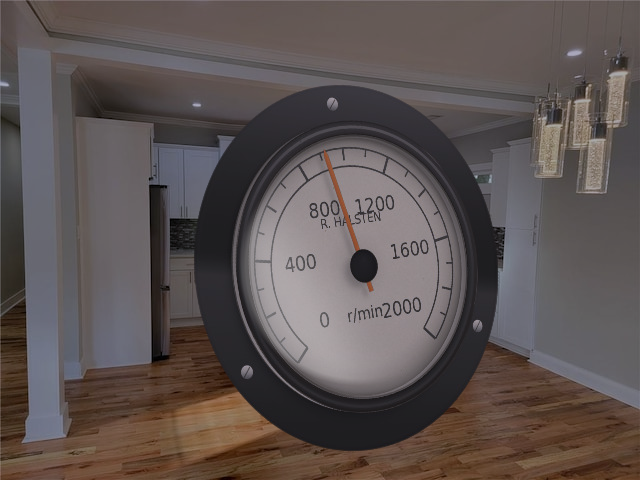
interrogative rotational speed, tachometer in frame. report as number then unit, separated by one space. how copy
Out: 900 rpm
